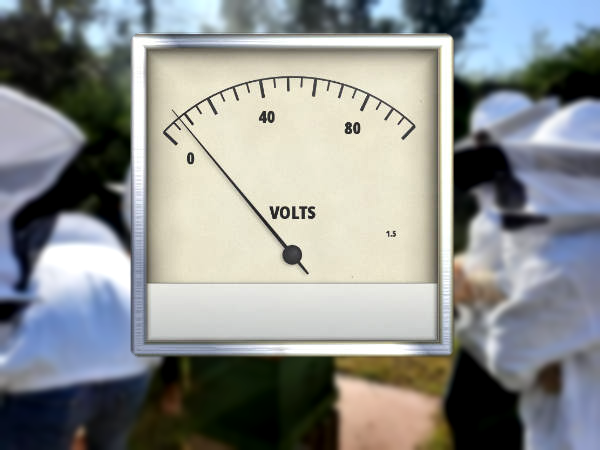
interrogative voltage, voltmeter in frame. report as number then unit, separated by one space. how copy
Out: 7.5 V
